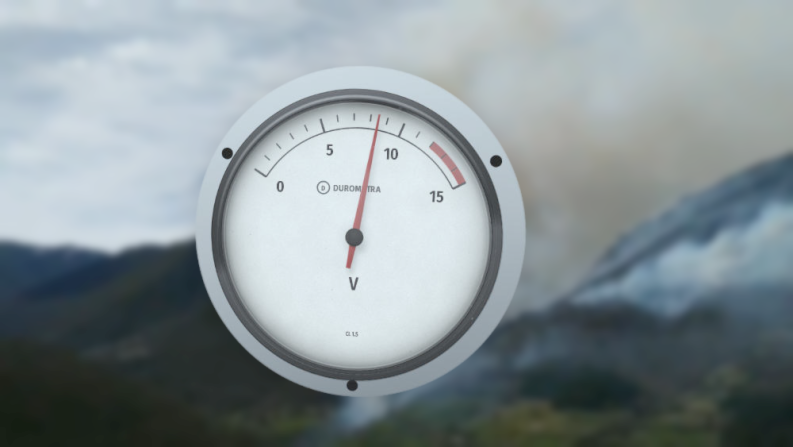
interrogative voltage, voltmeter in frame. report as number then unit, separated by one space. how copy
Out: 8.5 V
